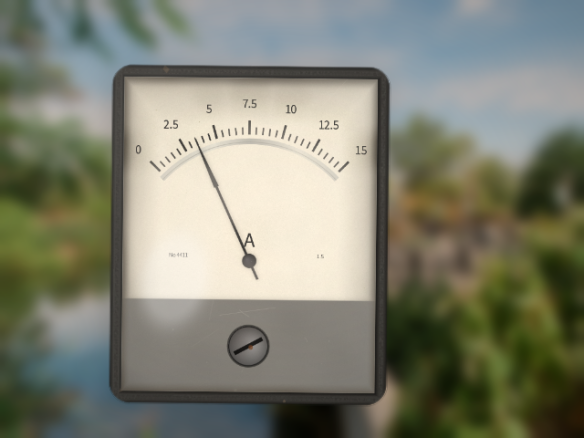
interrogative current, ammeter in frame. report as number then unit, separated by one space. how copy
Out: 3.5 A
